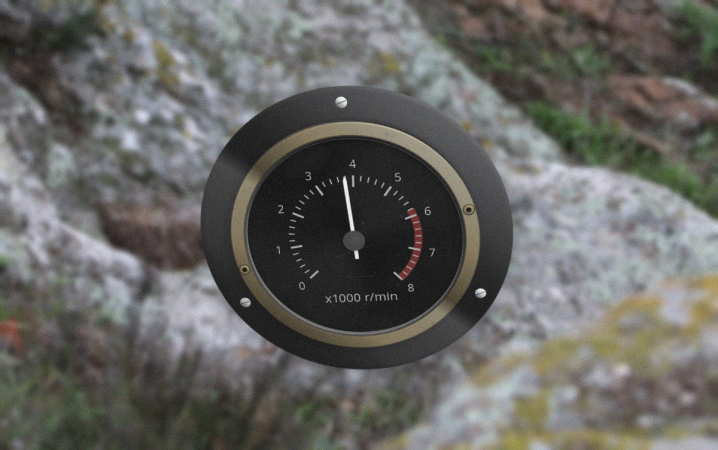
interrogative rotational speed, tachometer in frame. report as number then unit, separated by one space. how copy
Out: 3800 rpm
